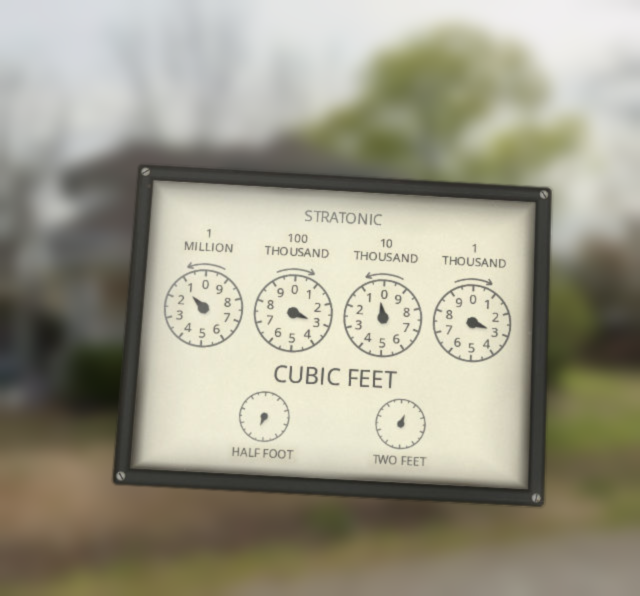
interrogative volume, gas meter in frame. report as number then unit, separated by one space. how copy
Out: 130300 ft³
